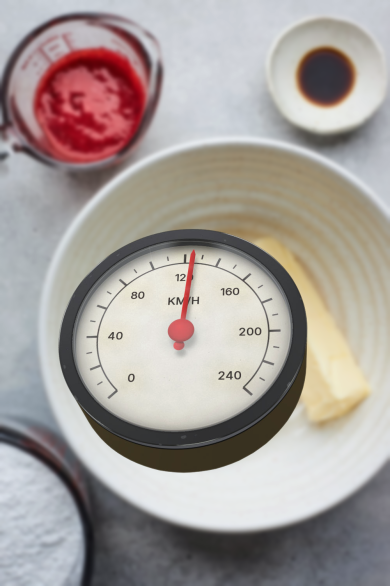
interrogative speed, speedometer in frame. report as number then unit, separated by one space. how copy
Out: 125 km/h
